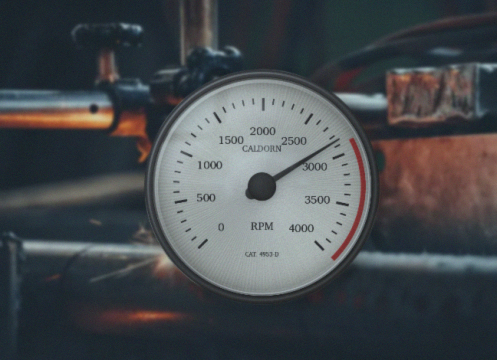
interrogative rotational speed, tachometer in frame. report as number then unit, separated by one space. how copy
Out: 2850 rpm
